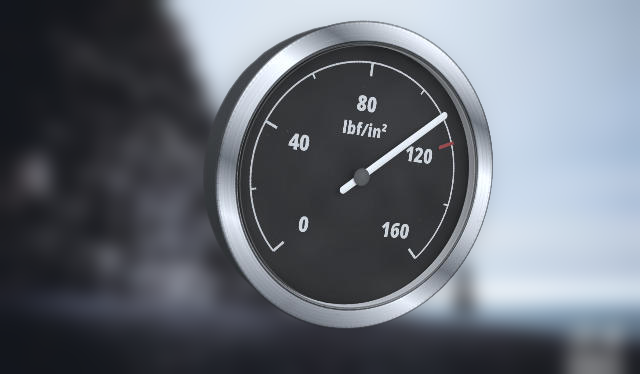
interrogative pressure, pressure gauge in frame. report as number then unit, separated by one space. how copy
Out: 110 psi
